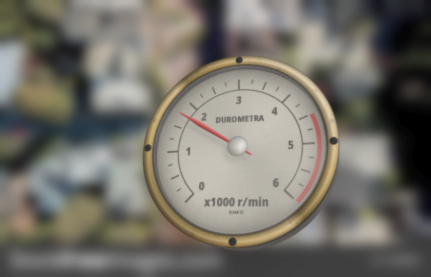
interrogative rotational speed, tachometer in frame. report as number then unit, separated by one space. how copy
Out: 1750 rpm
